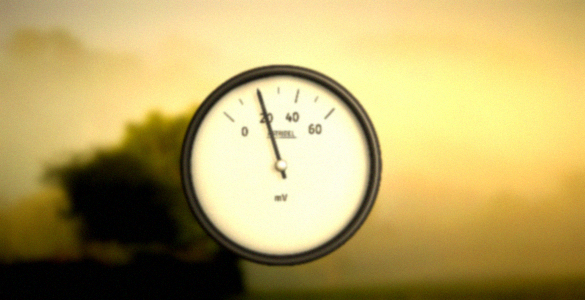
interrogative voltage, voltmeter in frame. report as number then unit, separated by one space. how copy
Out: 20 mV
